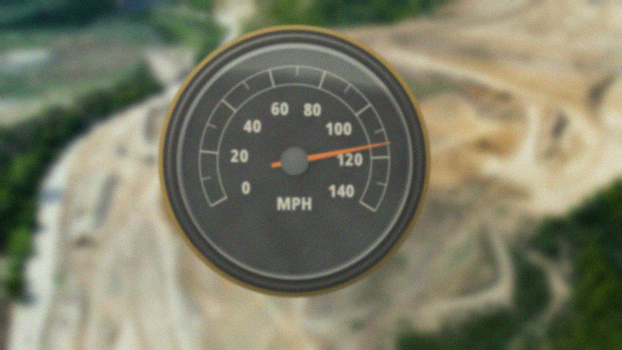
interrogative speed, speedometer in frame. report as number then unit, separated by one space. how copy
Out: 115 mph
